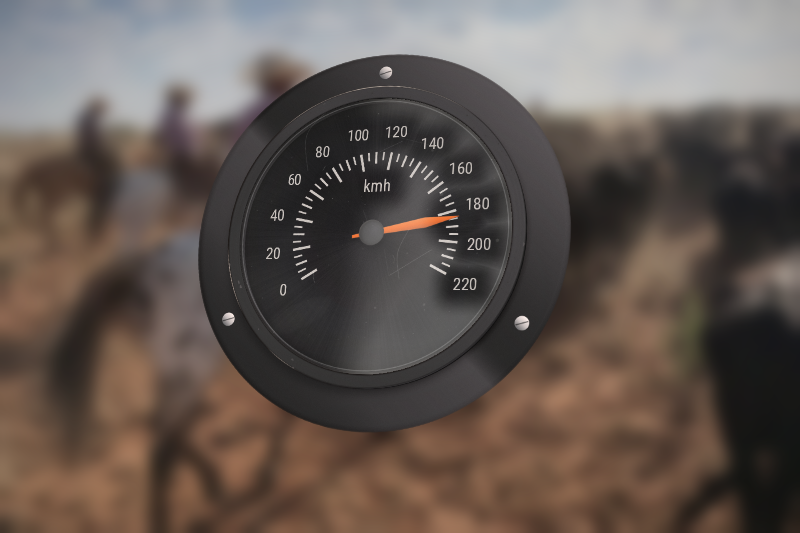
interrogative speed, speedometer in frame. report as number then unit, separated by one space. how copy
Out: 185 km/h
